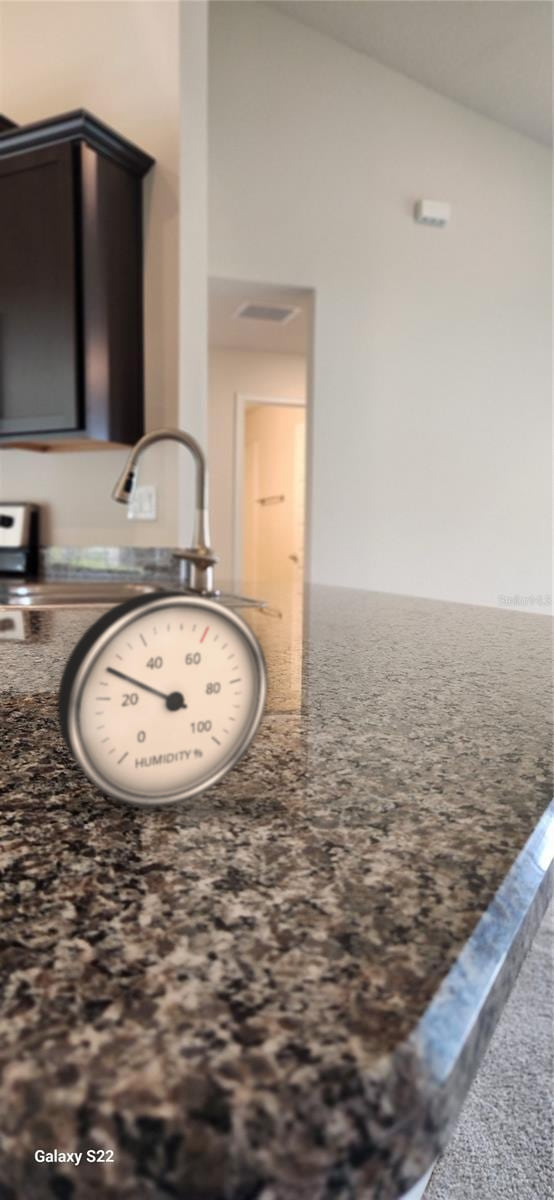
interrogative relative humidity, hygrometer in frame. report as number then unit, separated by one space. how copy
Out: 28 %
